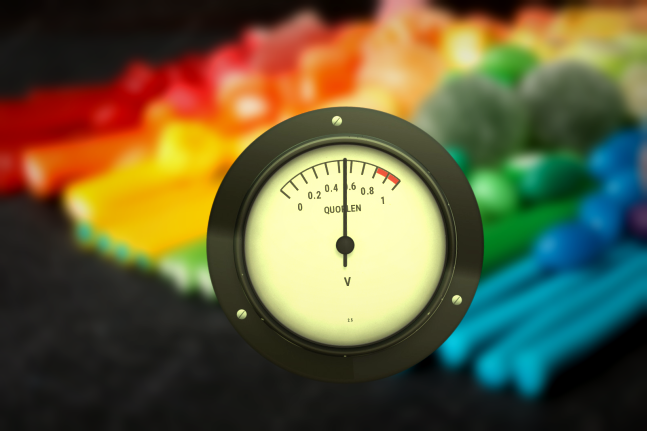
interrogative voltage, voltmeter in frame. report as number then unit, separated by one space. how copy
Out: 0.55 V
